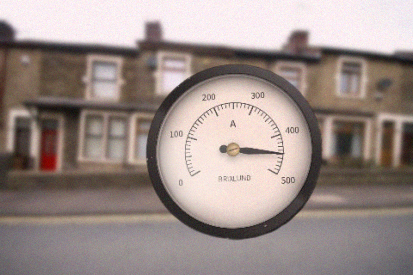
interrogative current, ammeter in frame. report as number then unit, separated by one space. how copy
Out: 450 A
